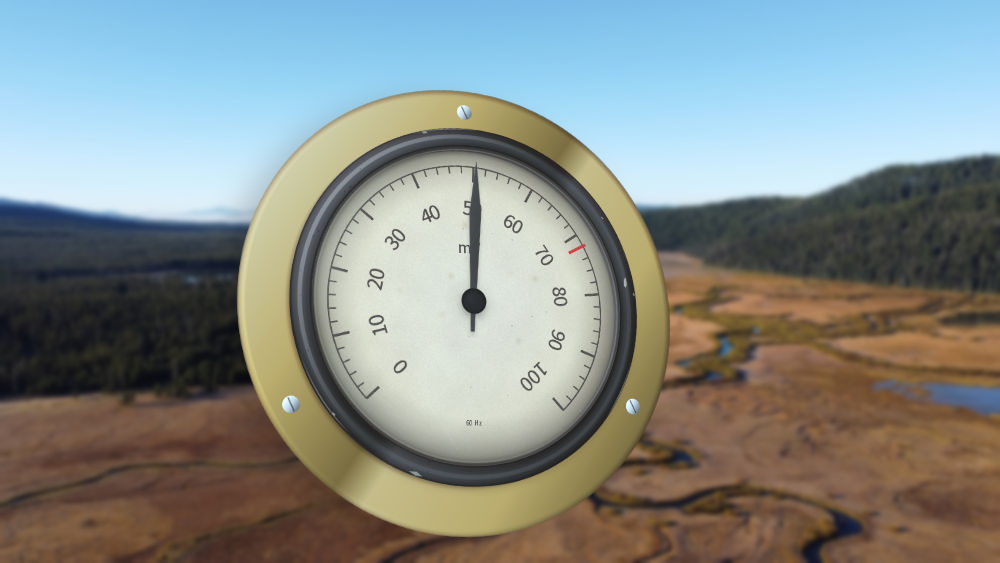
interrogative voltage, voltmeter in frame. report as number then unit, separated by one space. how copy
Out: 50 mV
